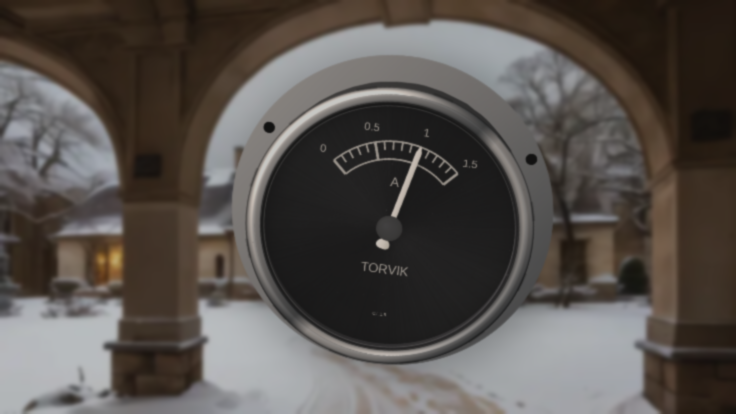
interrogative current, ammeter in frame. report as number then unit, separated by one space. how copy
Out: 1 A
